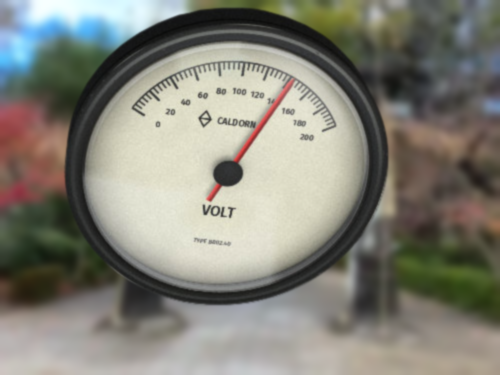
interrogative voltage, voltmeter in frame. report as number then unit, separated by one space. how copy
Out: 140 V
